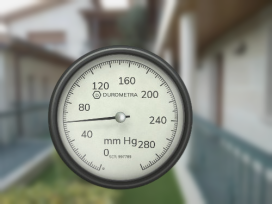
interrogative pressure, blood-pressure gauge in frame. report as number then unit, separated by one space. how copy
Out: 60 mmHg
